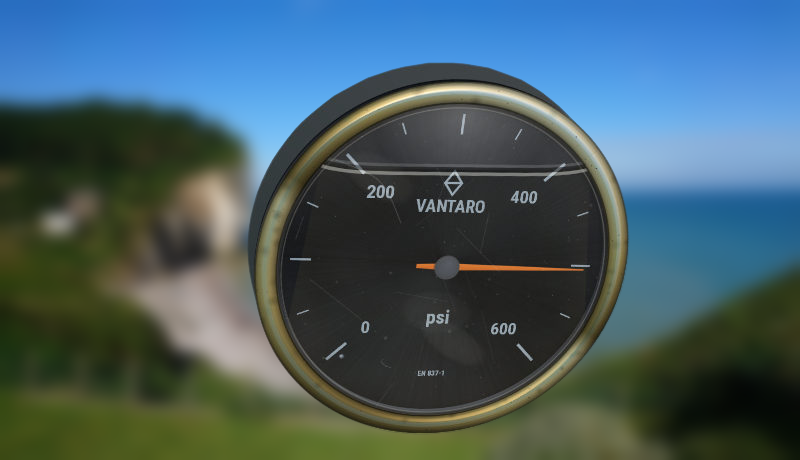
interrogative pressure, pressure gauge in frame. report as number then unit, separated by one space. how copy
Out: 500 psi
